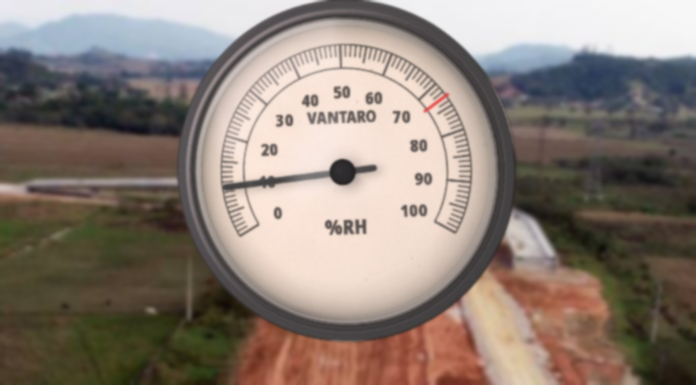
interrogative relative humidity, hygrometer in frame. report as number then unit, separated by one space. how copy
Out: 10 %
